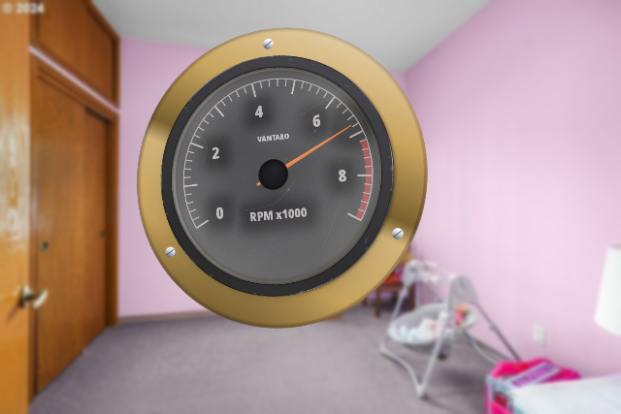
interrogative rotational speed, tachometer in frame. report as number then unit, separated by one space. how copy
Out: 6800 rpm
